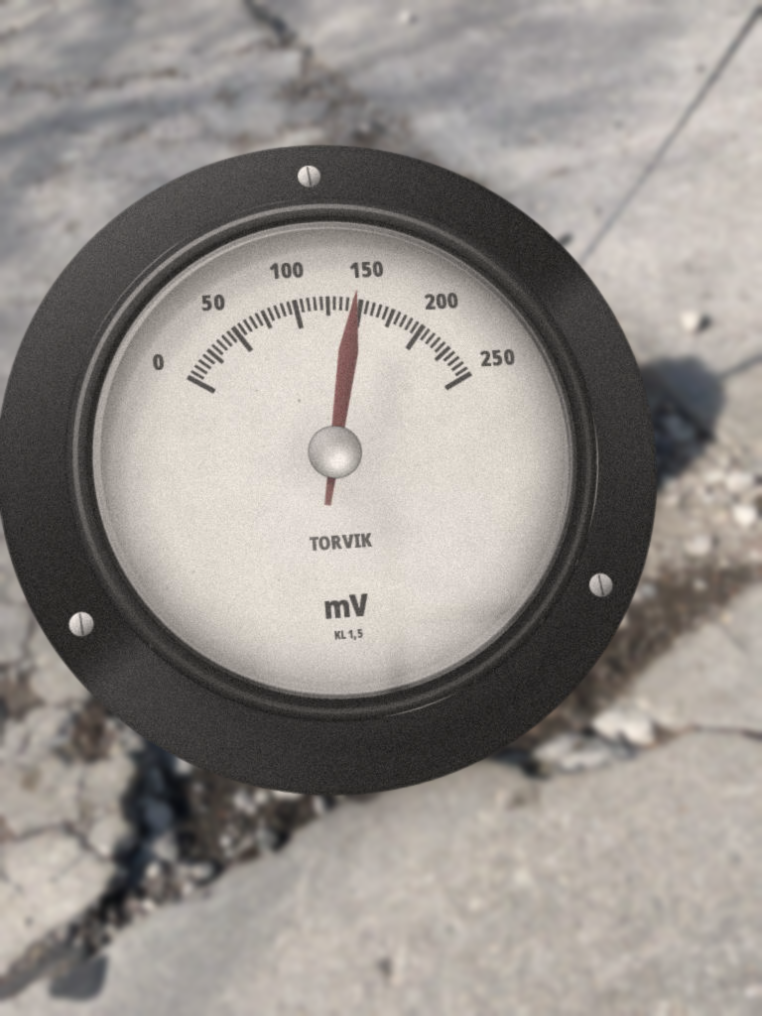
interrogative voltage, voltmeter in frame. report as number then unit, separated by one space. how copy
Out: 145 mV
